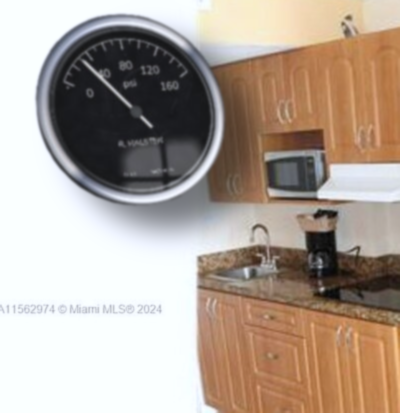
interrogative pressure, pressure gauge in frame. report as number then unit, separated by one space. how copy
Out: 30 psi
